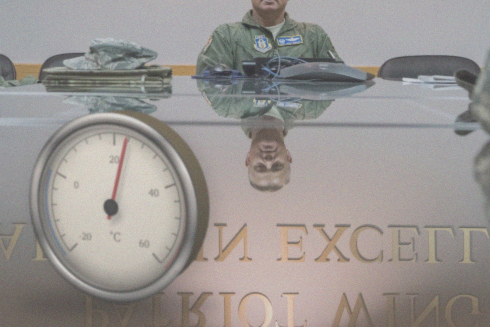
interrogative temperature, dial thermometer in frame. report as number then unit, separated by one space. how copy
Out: 24 °C
